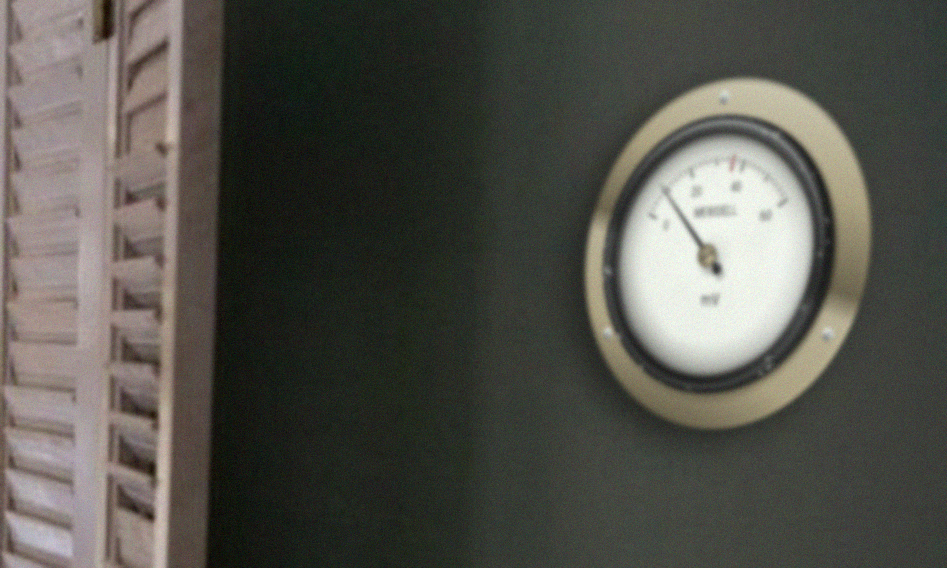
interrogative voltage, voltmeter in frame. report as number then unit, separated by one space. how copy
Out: 10 mV
